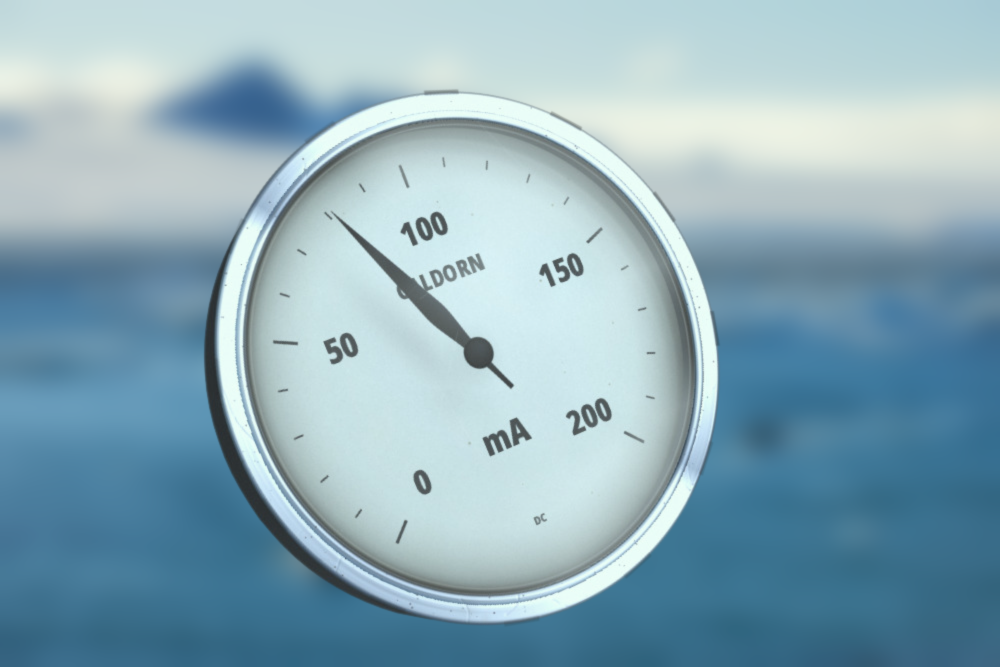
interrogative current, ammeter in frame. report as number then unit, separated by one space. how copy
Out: 80 mA
